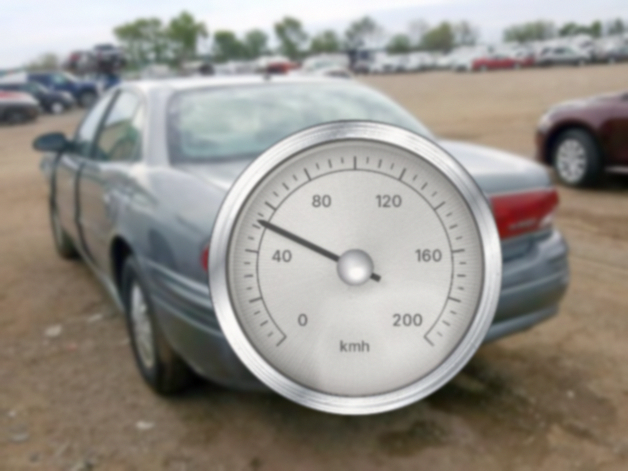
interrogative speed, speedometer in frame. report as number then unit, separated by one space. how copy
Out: 52.5 km/h
